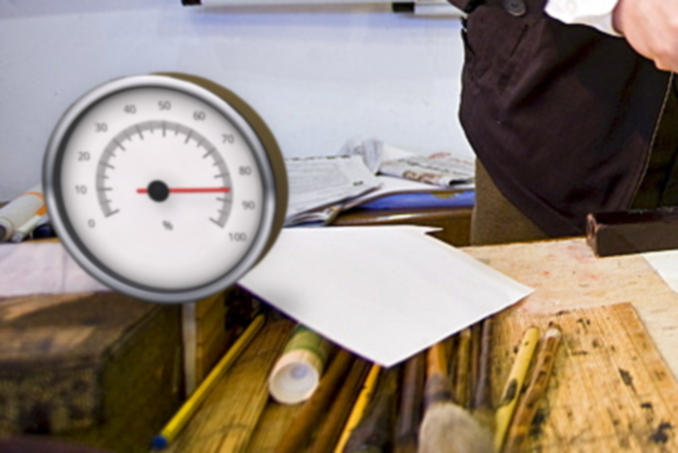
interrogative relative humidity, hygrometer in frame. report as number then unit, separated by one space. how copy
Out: 85 %
